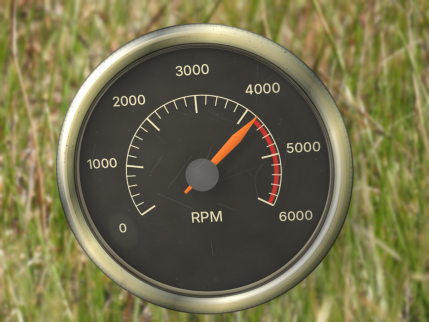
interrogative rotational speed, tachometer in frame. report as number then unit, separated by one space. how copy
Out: 4200 rpm
